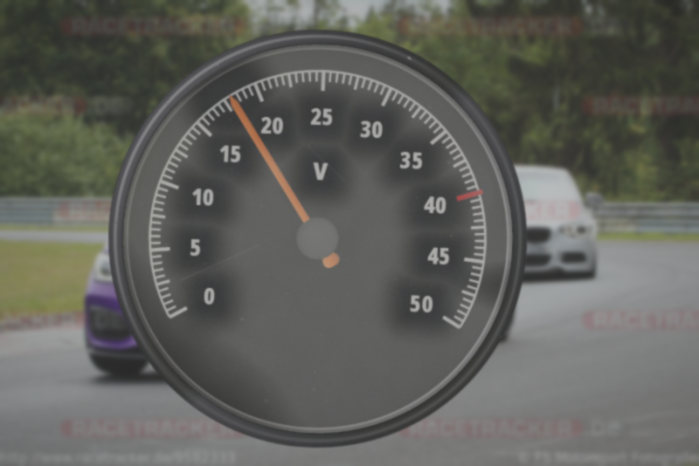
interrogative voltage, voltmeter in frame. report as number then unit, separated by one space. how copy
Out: 18 V
